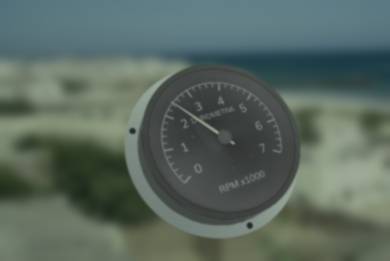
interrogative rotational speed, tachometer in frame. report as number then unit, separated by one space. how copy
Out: 2400 rpm
